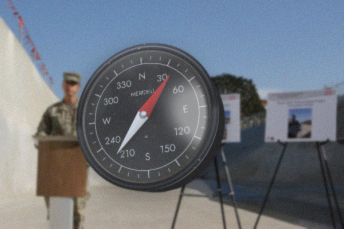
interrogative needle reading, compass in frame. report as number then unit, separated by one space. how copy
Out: 40 °
